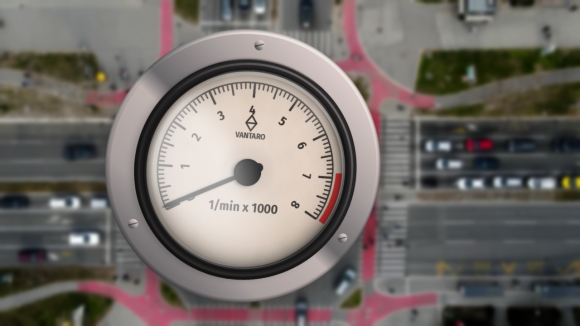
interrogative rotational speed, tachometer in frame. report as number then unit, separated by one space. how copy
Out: 100 rpm
